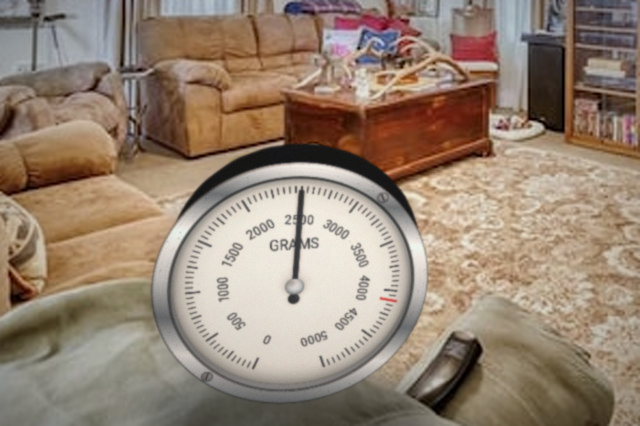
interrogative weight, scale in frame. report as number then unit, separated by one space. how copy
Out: 2500 g
